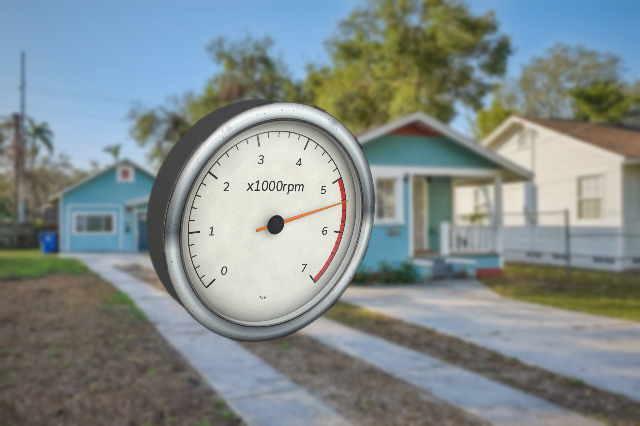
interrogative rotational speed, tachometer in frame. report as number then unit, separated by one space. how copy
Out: 5400 rpm
